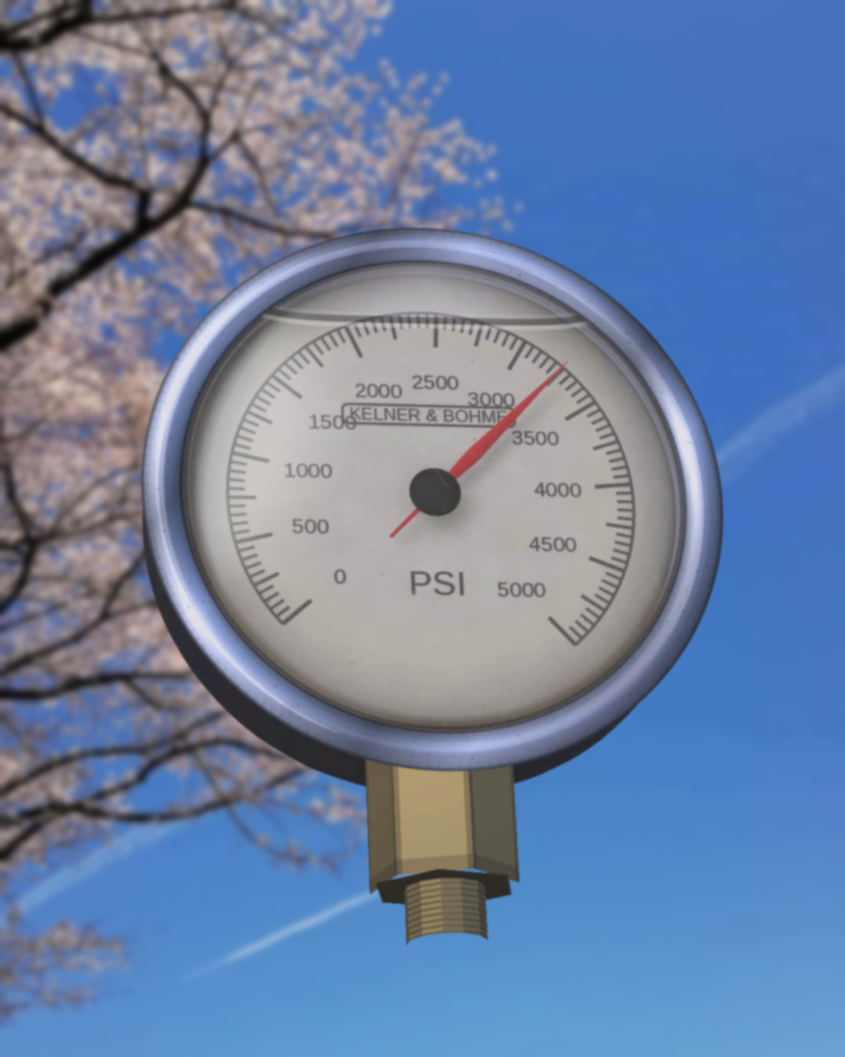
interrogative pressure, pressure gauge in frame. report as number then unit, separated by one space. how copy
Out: 3250 psi
